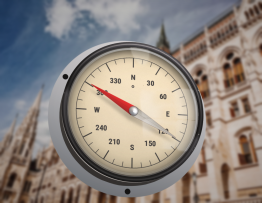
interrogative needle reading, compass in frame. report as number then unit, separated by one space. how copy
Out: 300 °
